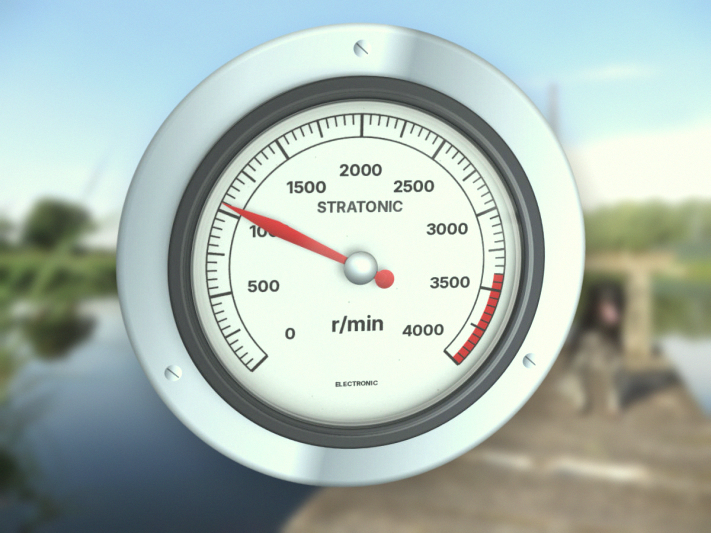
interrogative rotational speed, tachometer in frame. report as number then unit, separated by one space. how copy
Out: 1050 rpm
